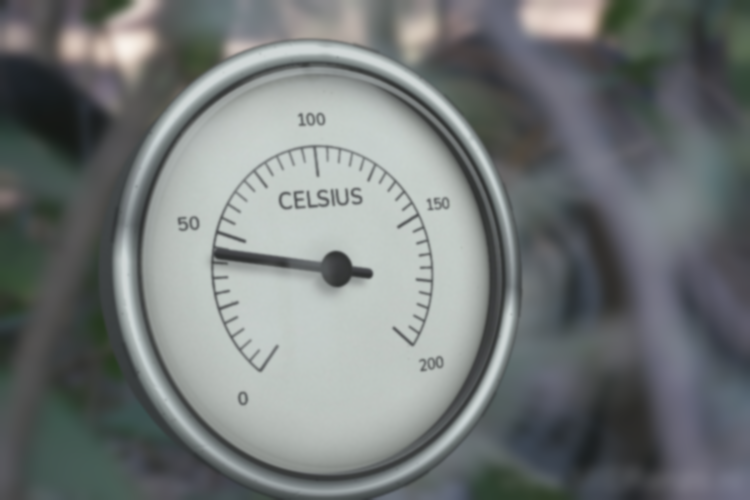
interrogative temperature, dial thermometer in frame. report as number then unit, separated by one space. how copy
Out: 42.5 °C
